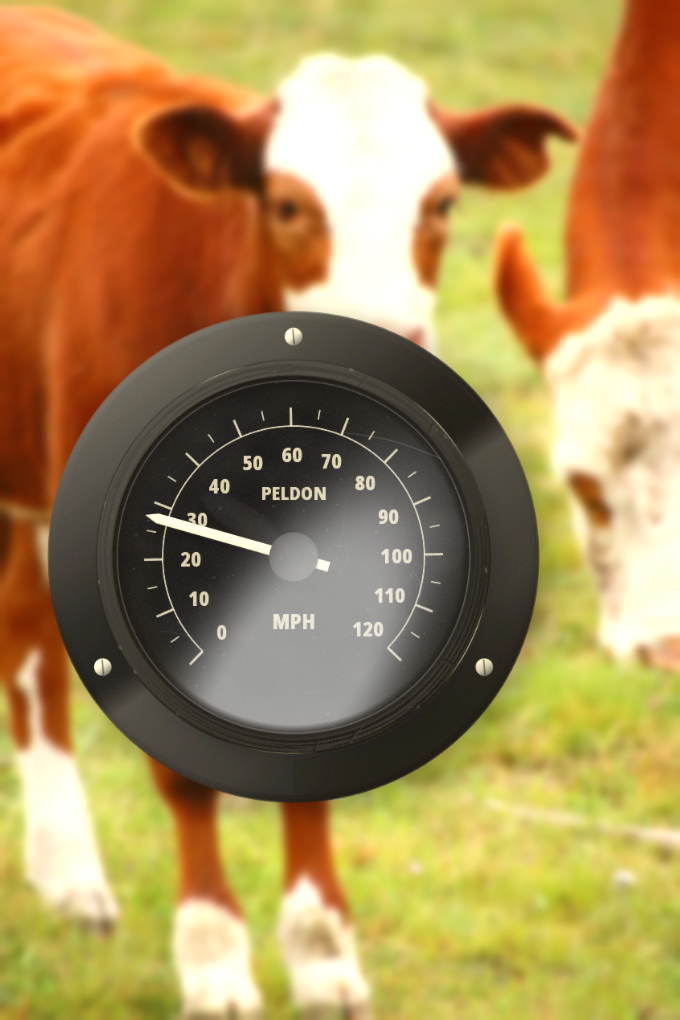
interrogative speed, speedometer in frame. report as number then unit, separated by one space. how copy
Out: 27.5 mph
